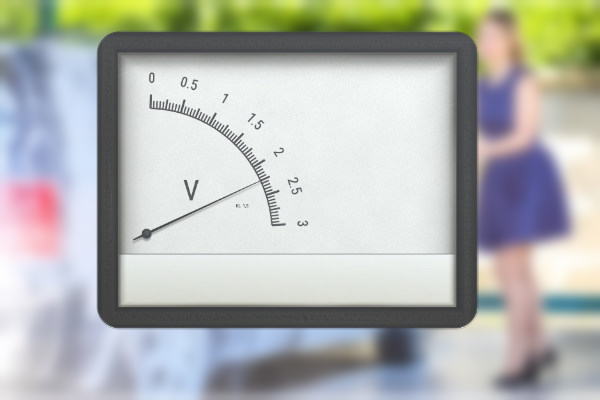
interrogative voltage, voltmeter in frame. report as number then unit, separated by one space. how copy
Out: 2.25 V
